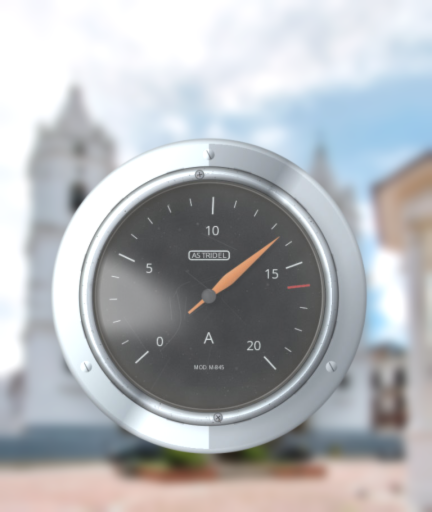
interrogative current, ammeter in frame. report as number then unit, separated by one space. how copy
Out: 13.5 A
